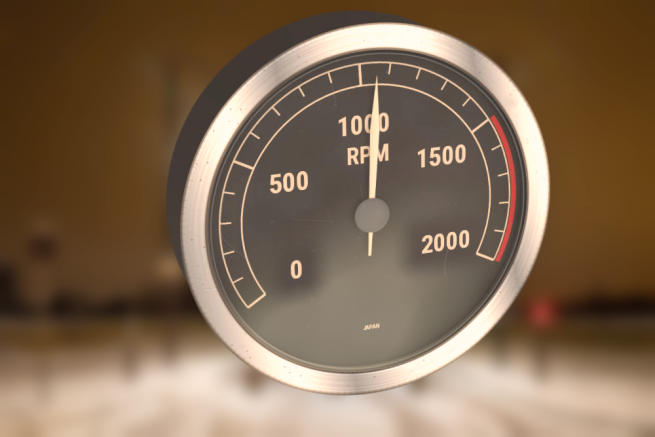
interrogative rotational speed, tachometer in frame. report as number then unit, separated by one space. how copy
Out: 1050 rpm
